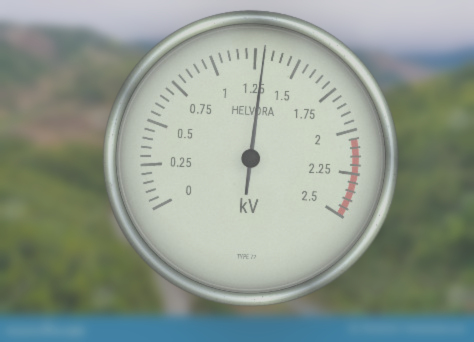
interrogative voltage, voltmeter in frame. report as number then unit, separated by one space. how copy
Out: 1.3 kV
